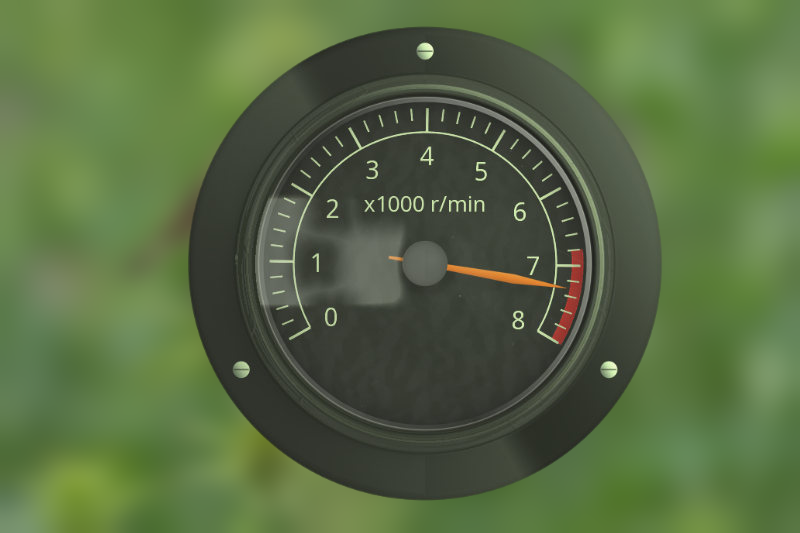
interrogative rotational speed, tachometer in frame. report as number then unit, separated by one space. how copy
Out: 7300 rpm
